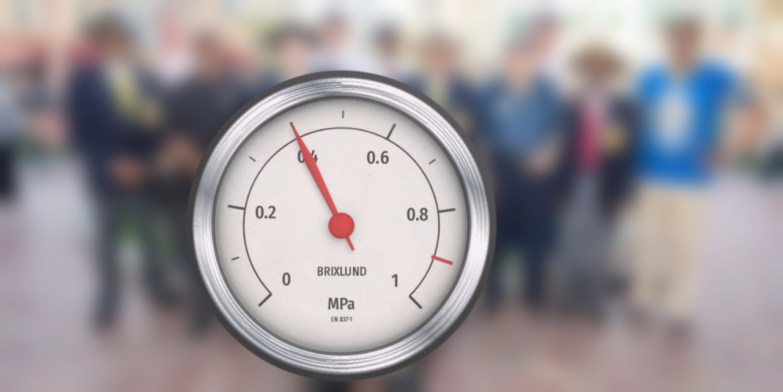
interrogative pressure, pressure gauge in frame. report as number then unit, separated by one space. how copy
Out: 0.4 MPa
